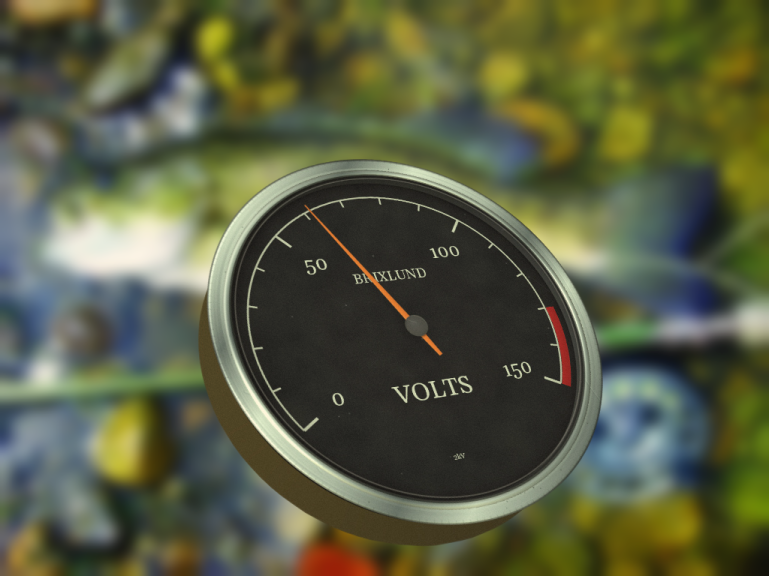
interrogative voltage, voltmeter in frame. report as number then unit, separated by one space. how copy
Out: 60 V
